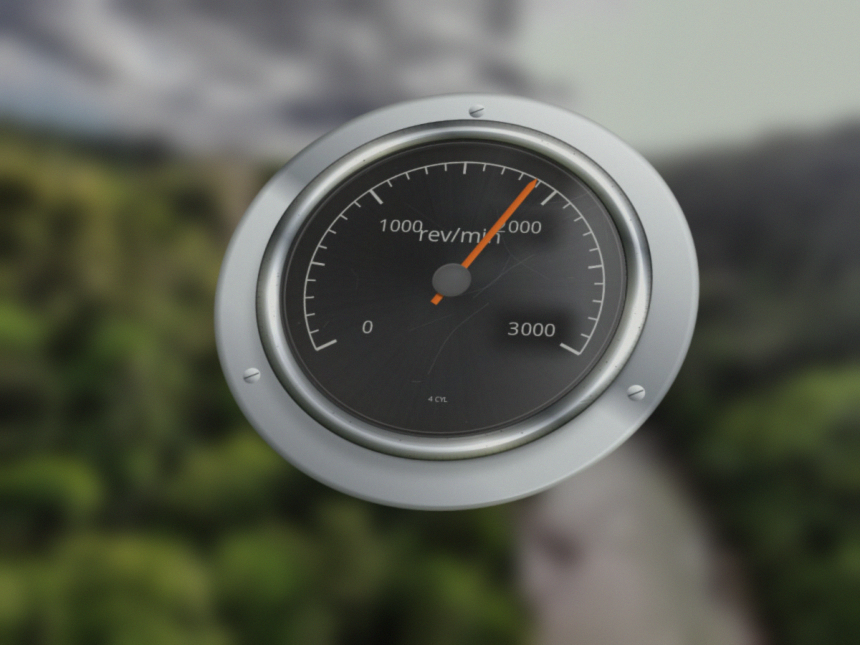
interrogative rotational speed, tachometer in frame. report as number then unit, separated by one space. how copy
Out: 1900 rpm
